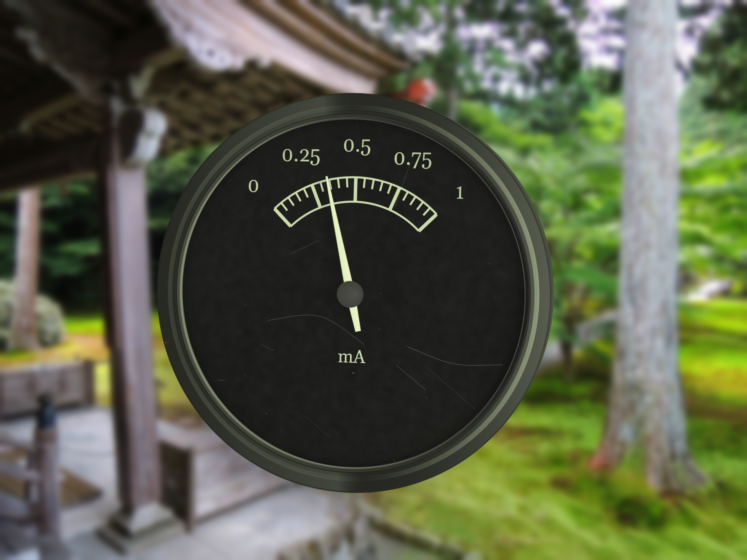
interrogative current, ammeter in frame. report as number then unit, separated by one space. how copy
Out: 0.35 mA
